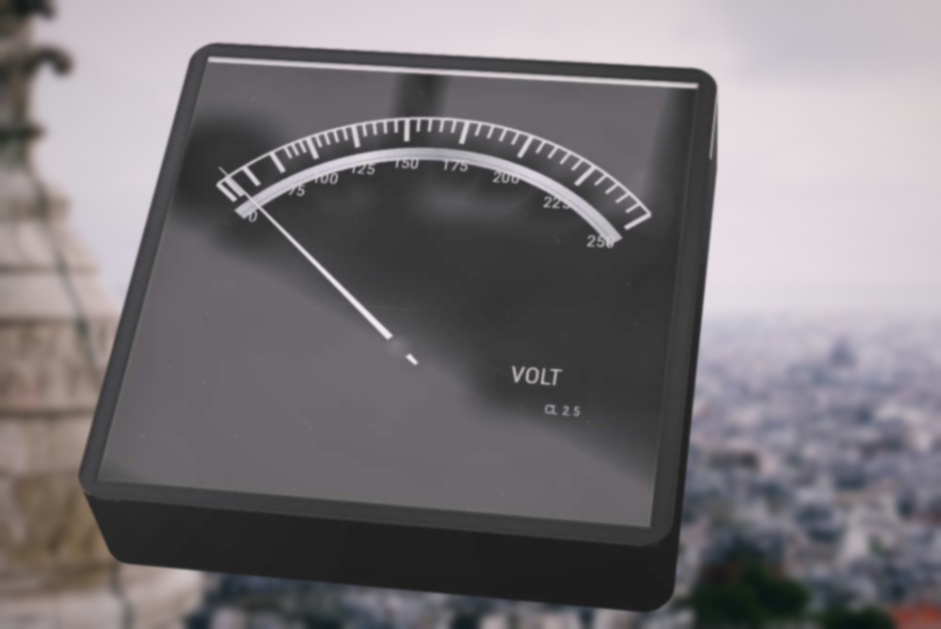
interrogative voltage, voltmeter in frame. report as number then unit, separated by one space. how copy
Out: 25 V
